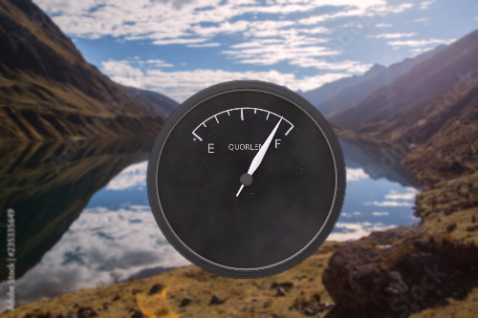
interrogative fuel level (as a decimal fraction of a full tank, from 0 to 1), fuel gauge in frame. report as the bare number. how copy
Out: 0.875
